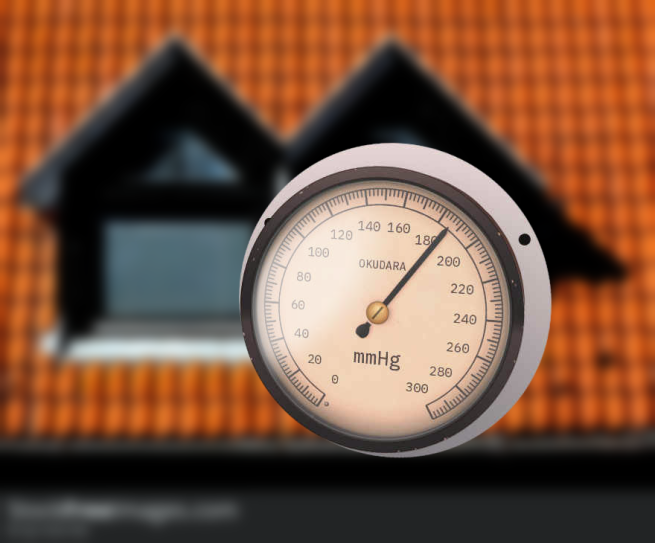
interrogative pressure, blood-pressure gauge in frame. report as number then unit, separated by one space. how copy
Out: 186 mmHg
